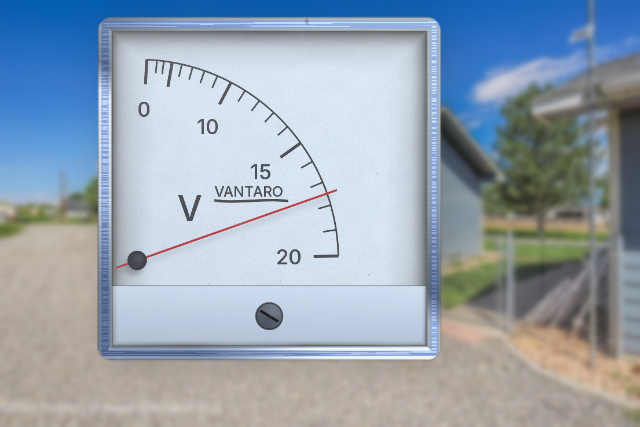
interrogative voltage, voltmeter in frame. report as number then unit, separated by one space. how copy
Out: 17.5 V
